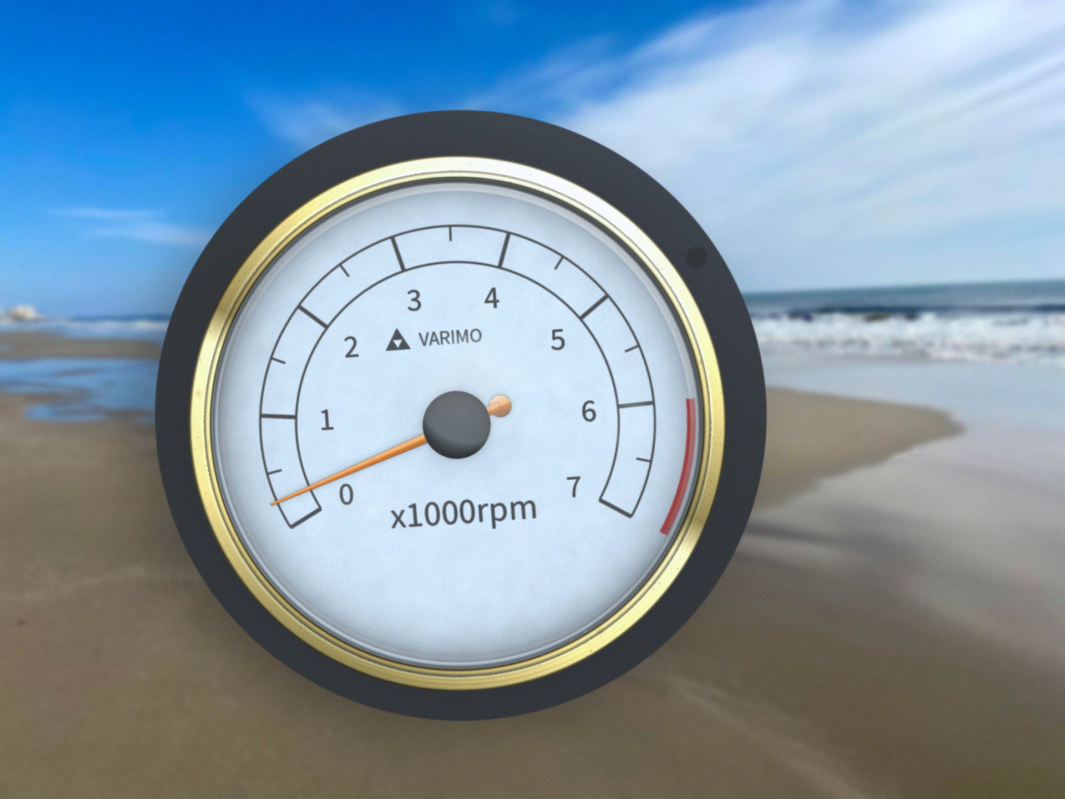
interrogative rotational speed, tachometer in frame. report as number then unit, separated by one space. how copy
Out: 250 rpm
